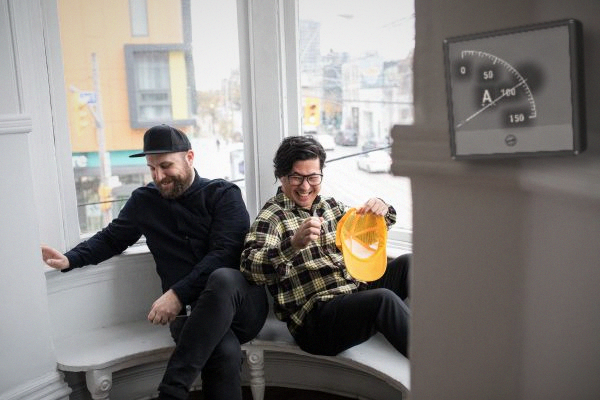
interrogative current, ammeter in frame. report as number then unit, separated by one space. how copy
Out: 100 A
